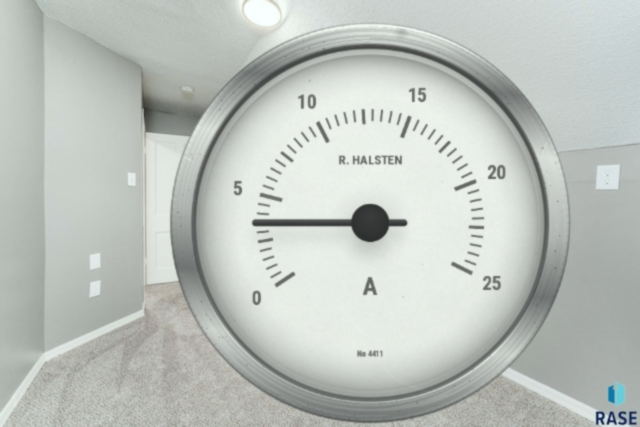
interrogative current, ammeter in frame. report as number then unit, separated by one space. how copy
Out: 3.5 A
